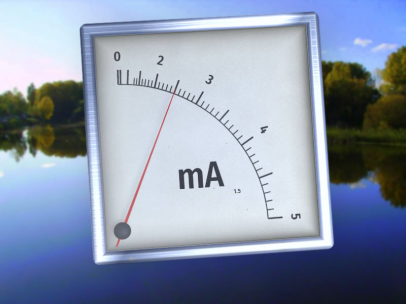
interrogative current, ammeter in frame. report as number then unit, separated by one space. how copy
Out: 2.5 mA
